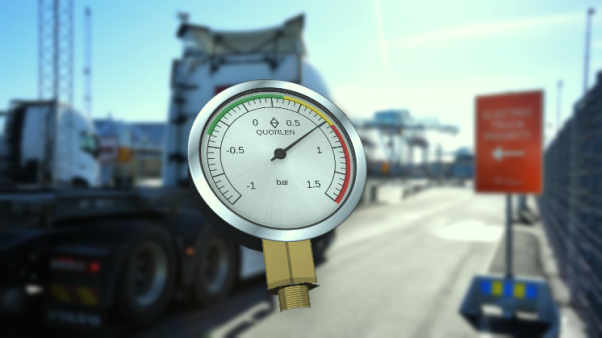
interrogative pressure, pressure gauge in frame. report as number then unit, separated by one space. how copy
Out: 0.75 bar
